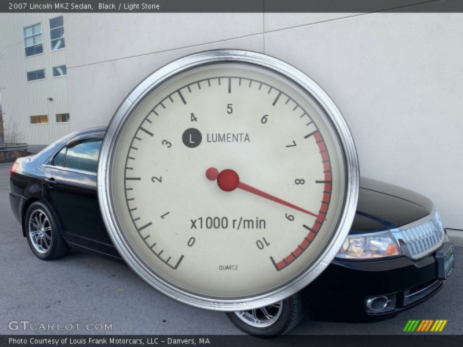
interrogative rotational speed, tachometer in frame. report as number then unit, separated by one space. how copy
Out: 8700 rpm
